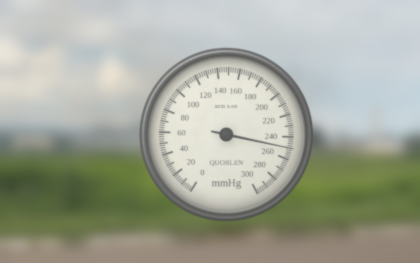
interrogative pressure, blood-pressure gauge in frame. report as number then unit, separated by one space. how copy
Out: 250 mmHg
